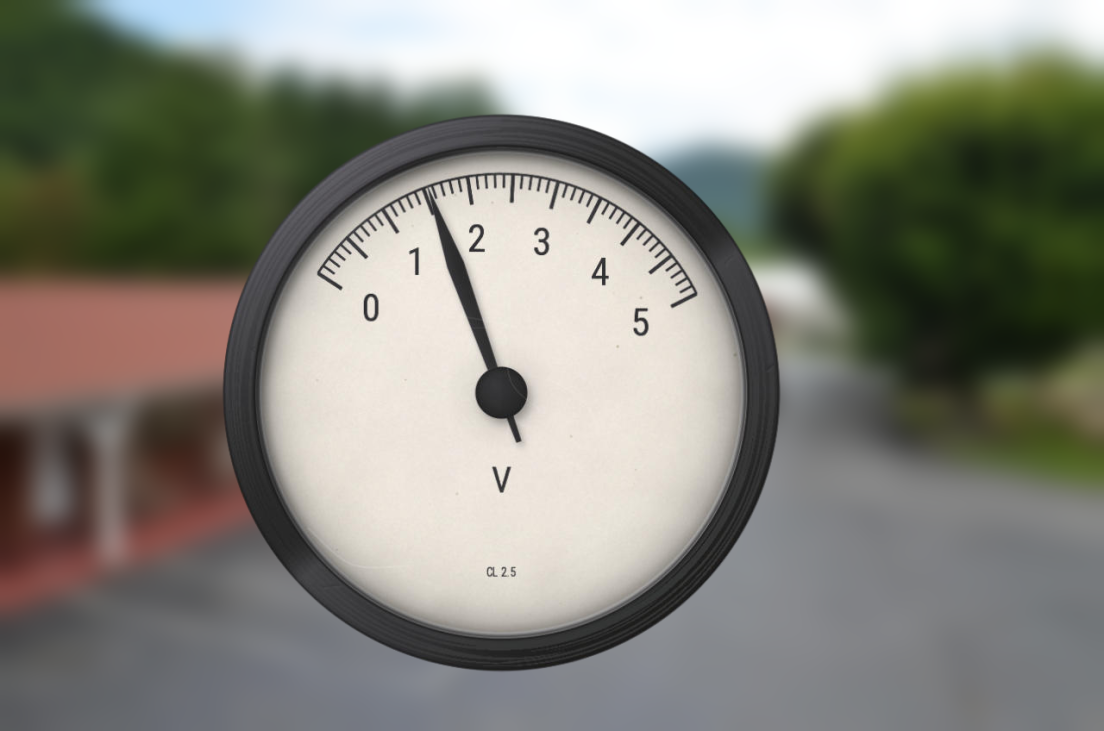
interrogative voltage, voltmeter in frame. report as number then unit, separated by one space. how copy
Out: 1.55 V
